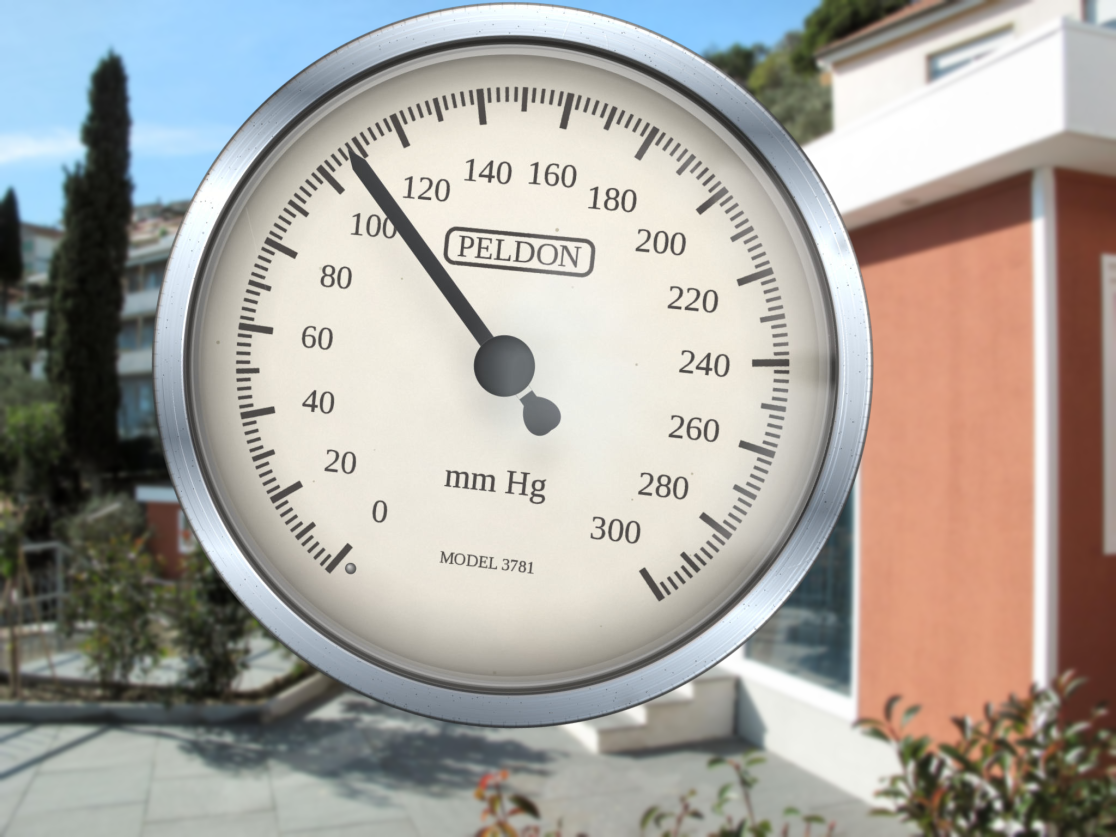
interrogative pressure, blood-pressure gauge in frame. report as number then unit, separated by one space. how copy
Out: 108 mmHg
